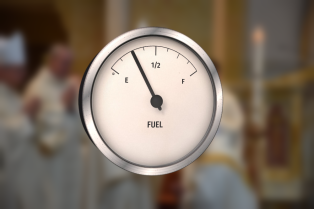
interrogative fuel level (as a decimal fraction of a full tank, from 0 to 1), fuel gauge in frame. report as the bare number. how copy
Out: 0.25
